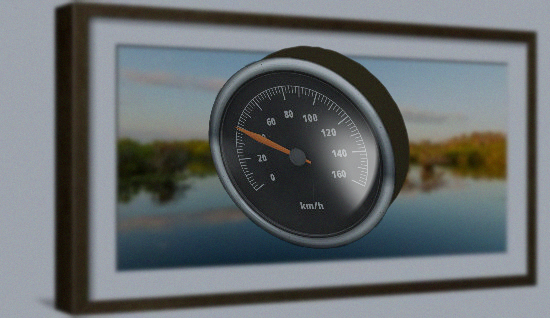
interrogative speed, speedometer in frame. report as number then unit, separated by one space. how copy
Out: 40 km/h
